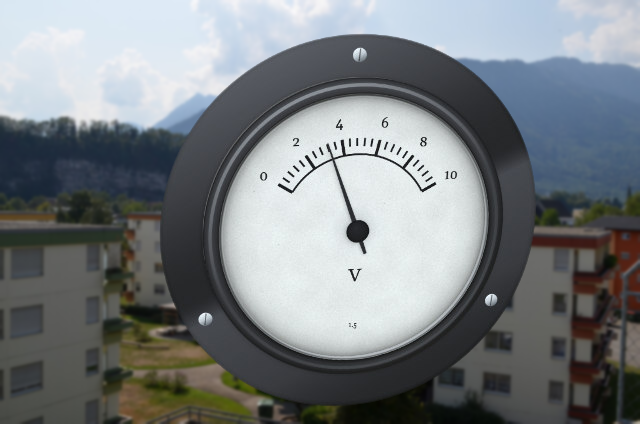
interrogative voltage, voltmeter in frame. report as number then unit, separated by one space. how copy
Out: 3.2 V
